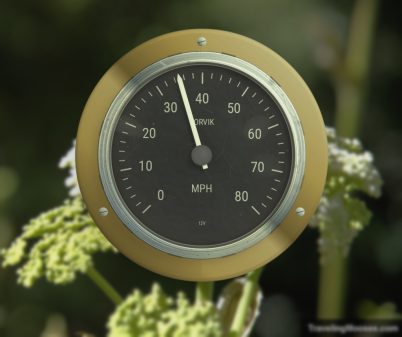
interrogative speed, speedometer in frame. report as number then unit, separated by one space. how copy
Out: 35 mph
